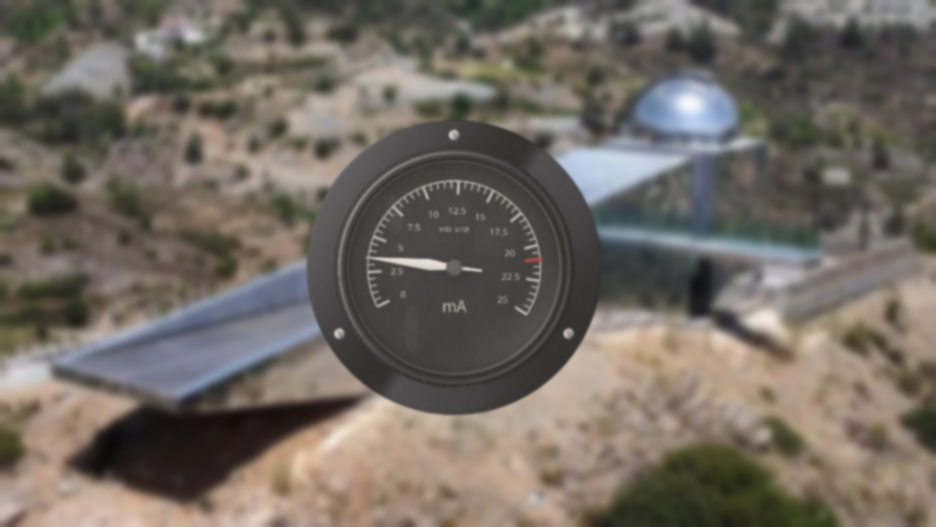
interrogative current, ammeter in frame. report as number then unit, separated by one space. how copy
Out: 3.5 mA
